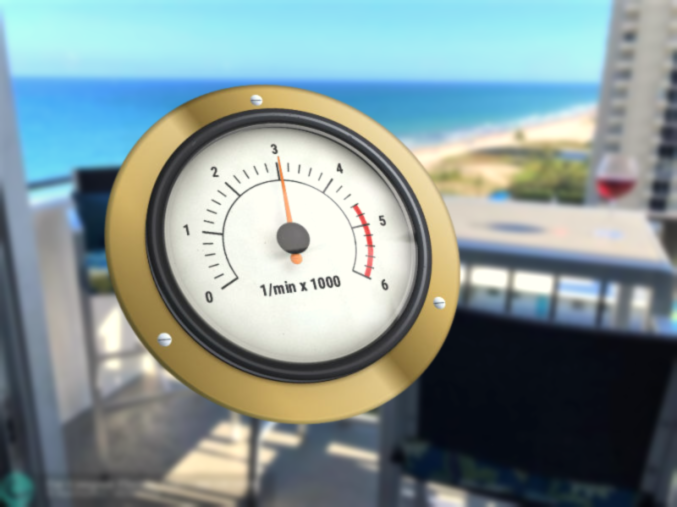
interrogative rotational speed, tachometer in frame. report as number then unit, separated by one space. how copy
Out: 3000 rpm
